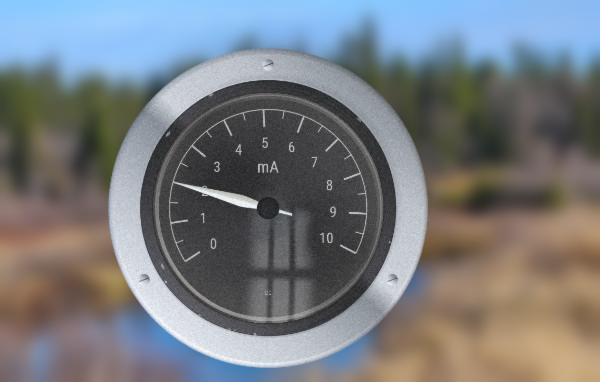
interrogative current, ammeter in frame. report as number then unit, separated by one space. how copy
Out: 2 mA
